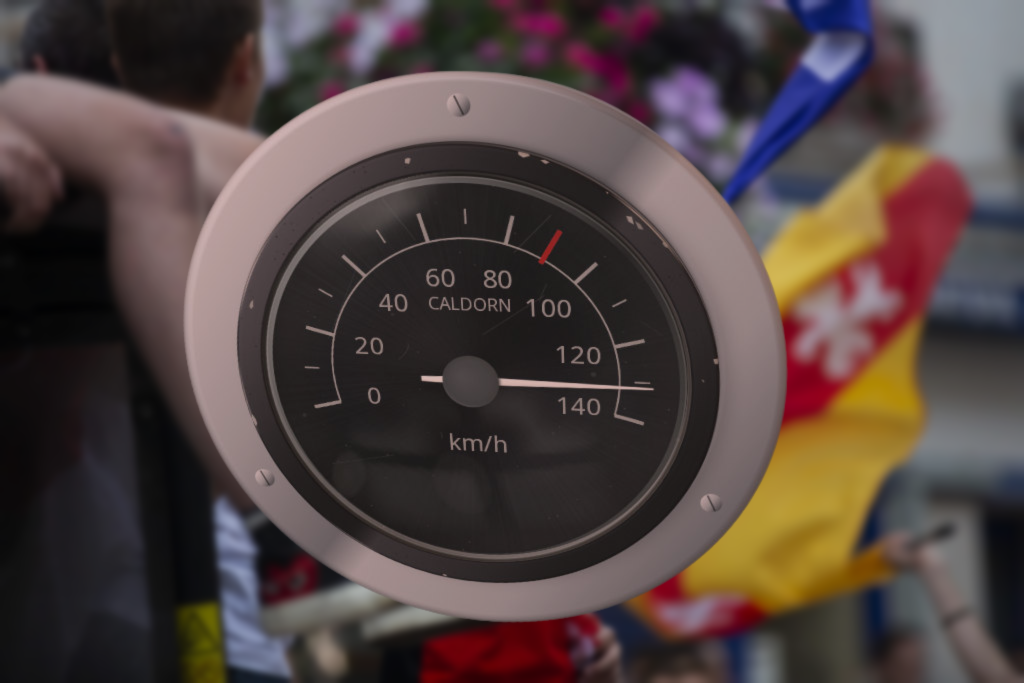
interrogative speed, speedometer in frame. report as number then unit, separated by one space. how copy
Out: 130 km/h
